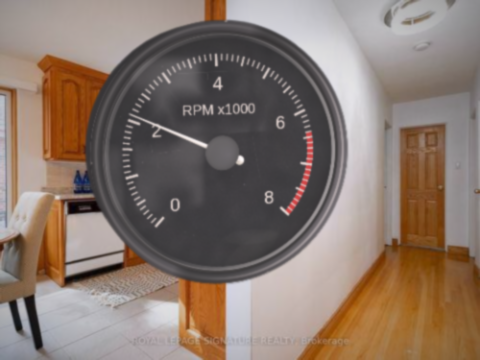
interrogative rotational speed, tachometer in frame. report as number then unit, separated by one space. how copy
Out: 2100 rpm
